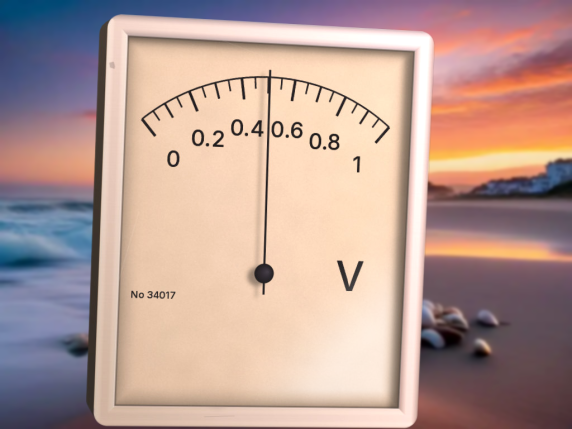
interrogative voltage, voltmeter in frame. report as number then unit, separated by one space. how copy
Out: 0.5 V
